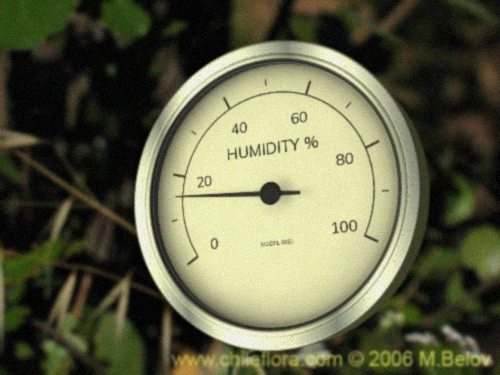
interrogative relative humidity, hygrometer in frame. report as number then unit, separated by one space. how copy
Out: 15 %
